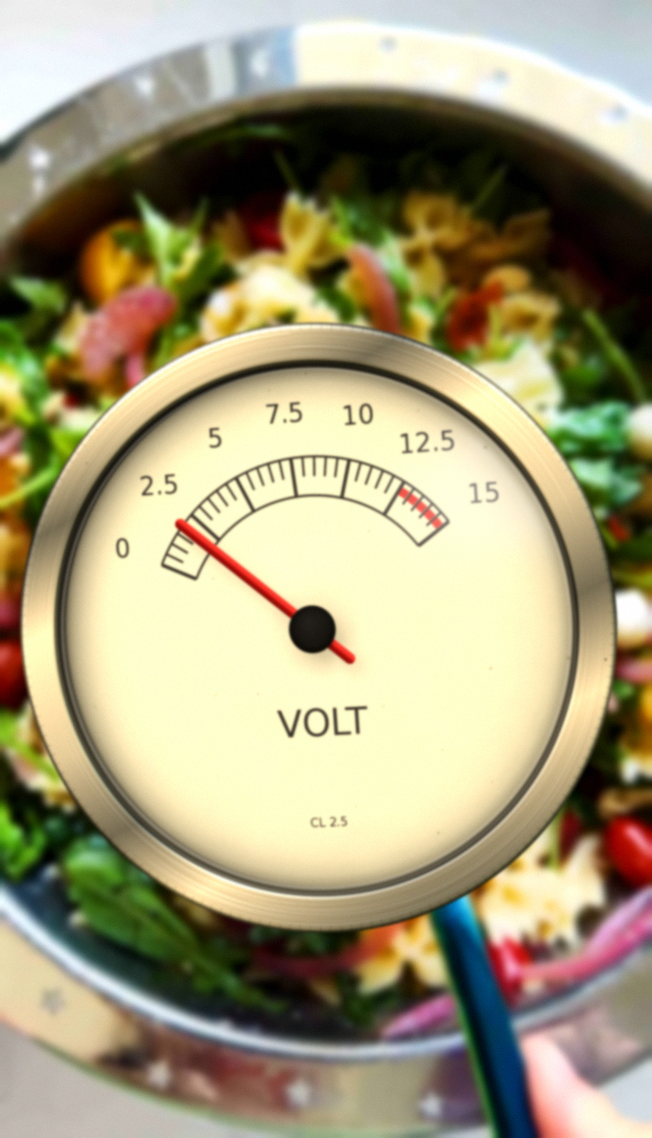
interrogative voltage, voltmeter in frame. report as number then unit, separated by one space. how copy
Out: 2 V
